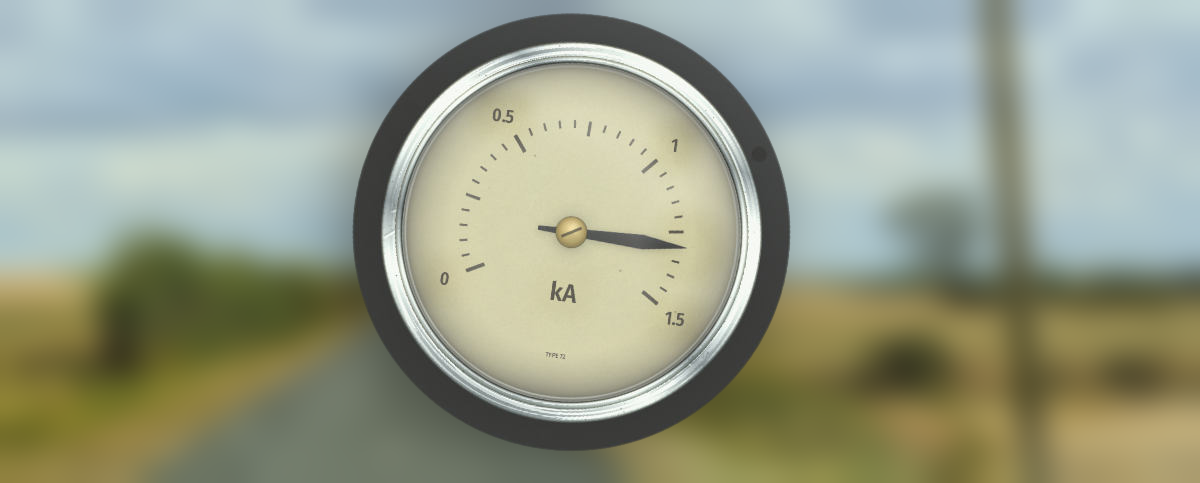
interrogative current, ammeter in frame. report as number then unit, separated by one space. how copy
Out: 1.3 kA
